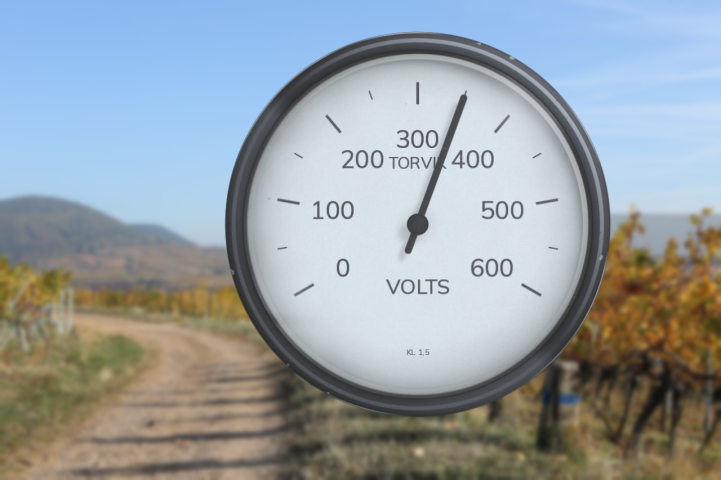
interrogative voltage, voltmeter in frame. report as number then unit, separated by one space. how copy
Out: 350 V
